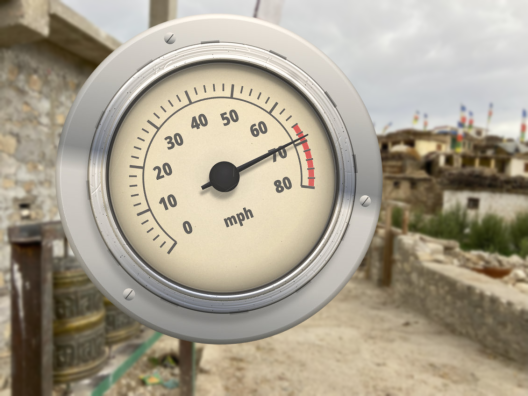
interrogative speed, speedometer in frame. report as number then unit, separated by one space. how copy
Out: 69 mph
